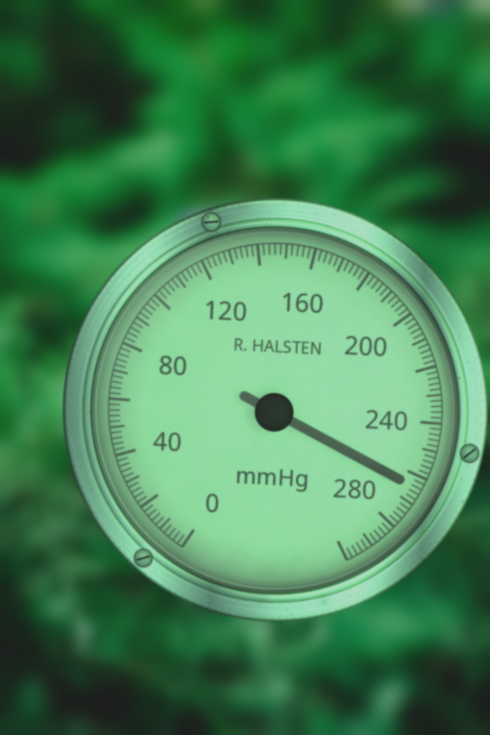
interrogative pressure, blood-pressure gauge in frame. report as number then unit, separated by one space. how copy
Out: 264 mmHg
